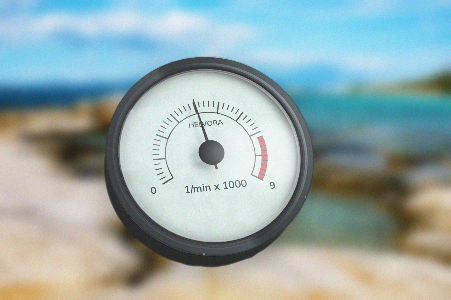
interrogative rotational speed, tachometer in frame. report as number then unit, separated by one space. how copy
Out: 4000 rpm
